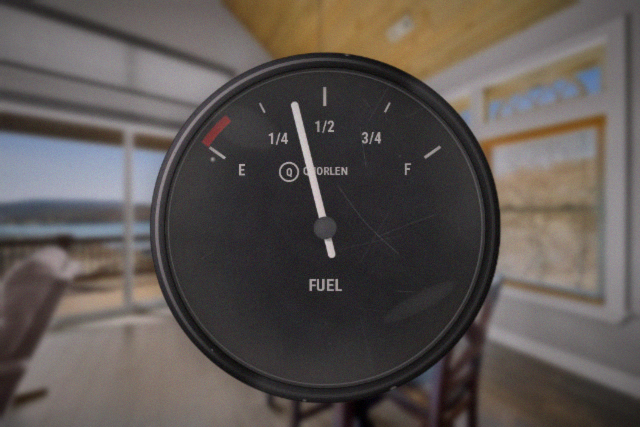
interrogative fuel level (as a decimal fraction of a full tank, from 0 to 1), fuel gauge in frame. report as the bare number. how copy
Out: 0.375
